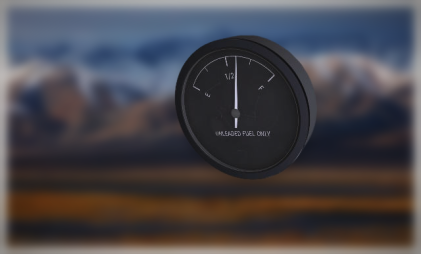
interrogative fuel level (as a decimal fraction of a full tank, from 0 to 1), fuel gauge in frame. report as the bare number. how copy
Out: 0.625
